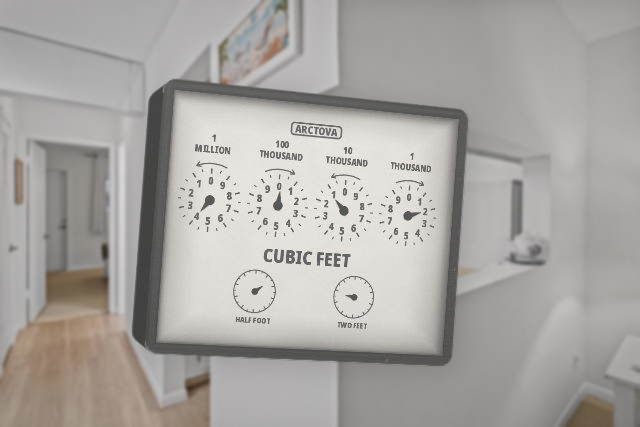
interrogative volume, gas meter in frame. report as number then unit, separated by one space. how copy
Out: 401200 ft³
